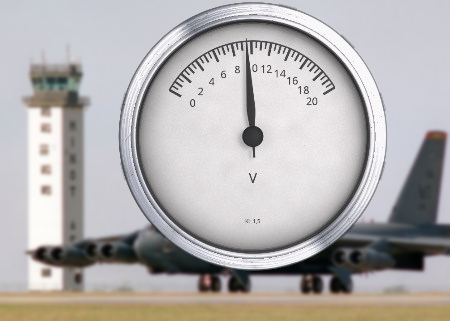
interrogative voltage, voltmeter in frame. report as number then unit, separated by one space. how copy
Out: 9.5 V
